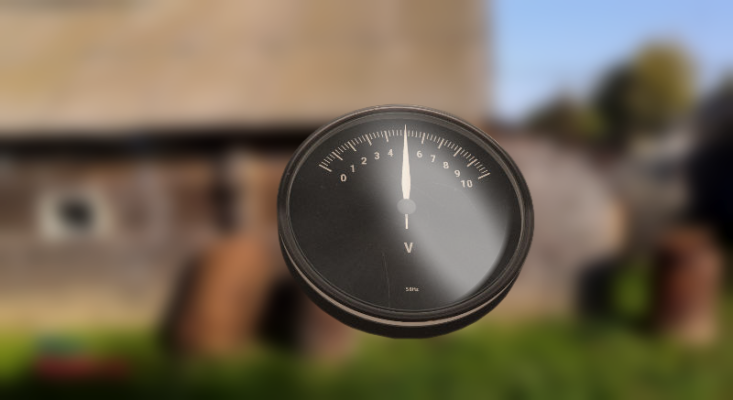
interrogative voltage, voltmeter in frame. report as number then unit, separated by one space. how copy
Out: 5 V
